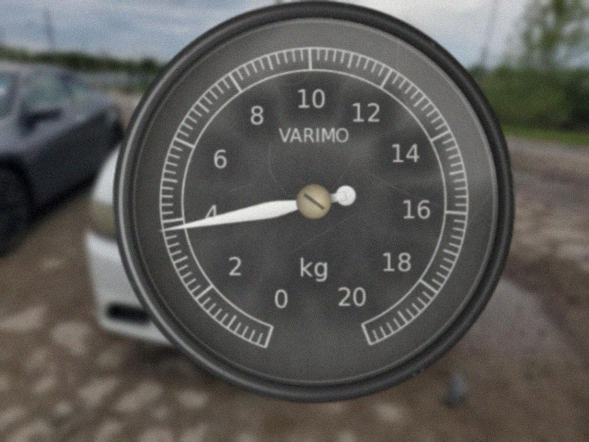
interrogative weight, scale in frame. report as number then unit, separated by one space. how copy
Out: 3.8 kg
